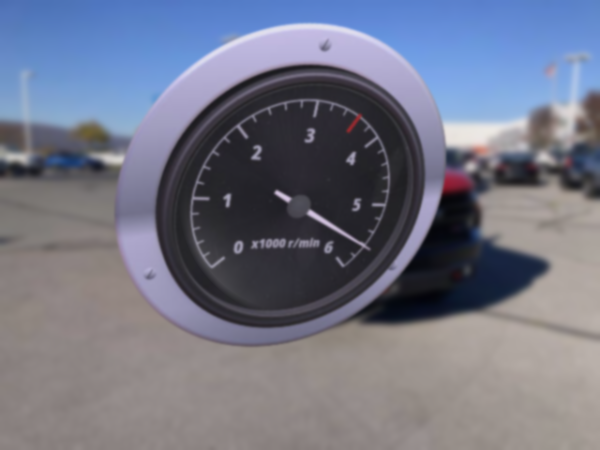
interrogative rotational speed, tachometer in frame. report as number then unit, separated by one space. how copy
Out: 5600 rpm
